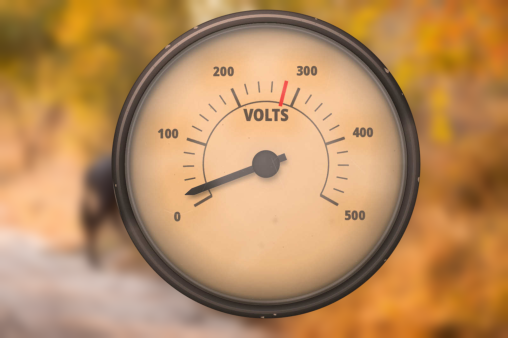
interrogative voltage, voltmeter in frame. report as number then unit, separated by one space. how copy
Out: 20 V
